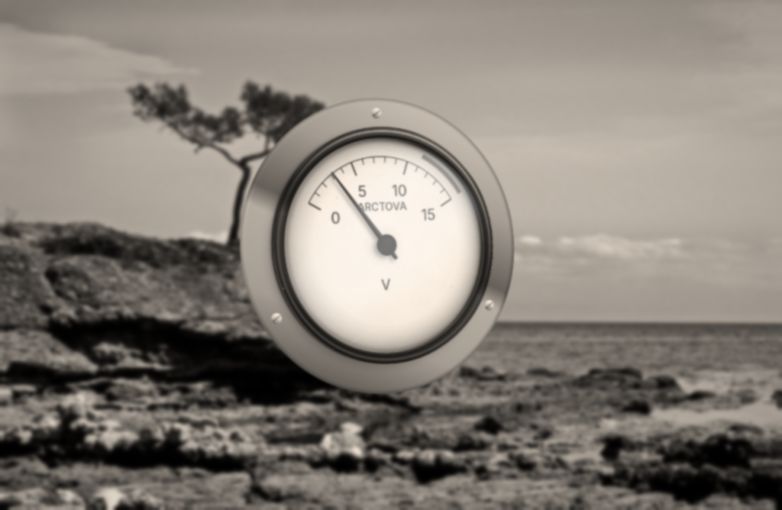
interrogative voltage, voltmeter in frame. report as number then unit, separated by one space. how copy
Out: 3 V
